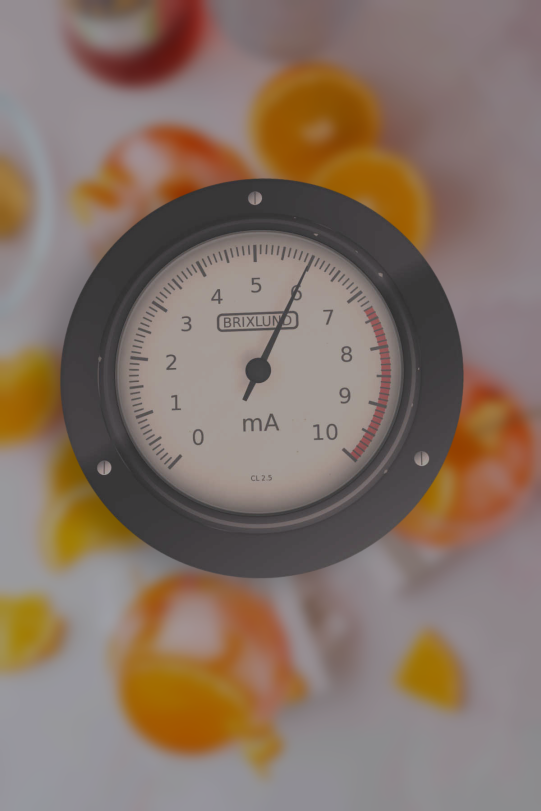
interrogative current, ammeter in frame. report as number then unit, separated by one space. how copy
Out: 6 mA
